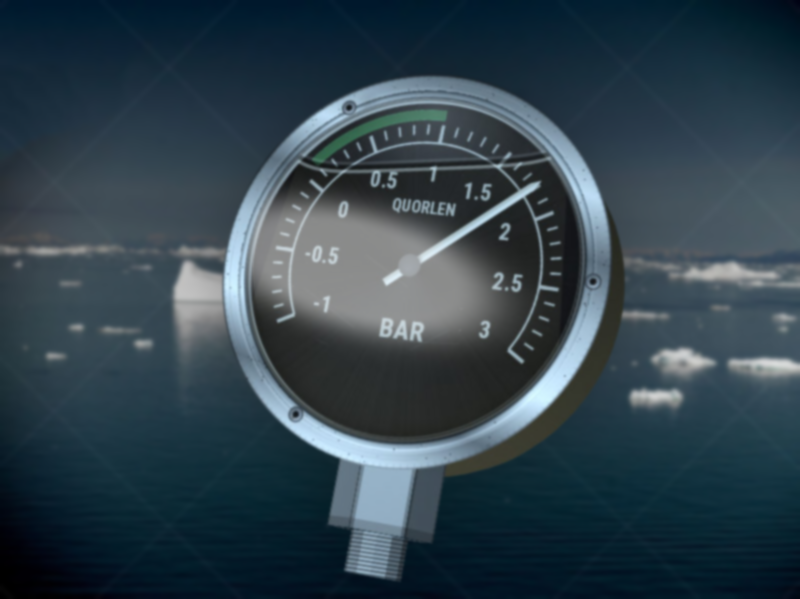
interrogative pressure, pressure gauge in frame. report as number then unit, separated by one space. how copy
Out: 1.8 bar
